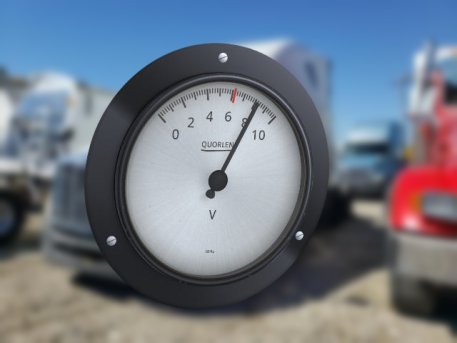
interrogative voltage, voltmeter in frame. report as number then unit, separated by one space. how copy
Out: 8 V
